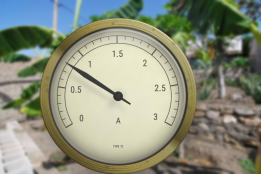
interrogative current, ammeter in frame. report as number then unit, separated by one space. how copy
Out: 0.8 A
